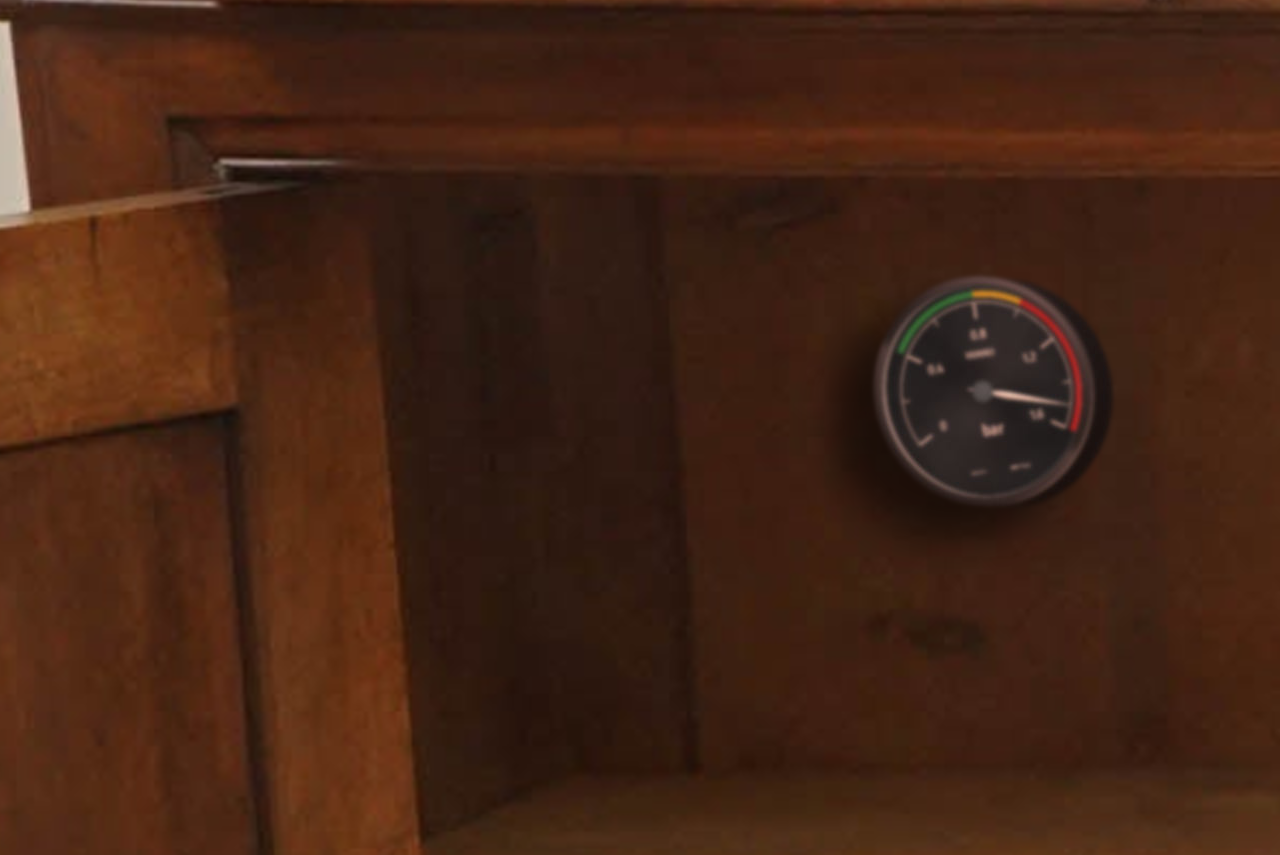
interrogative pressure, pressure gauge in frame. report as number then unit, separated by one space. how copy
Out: 1.5 bar
